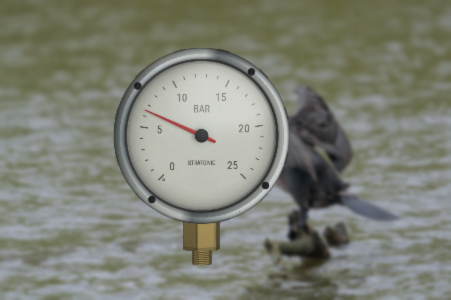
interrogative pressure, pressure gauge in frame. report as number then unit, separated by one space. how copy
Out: 6.5 bar
